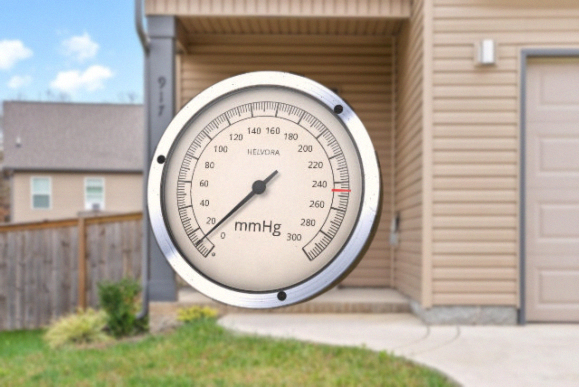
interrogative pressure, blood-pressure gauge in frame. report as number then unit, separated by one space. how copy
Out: 10 mmHg
